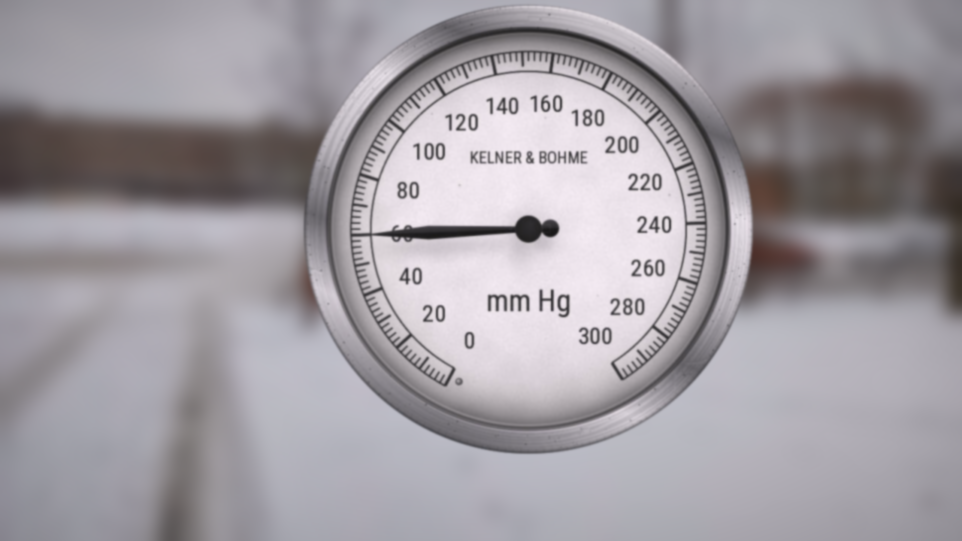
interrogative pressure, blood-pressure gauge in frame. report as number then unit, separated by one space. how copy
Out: 60 mmHg
